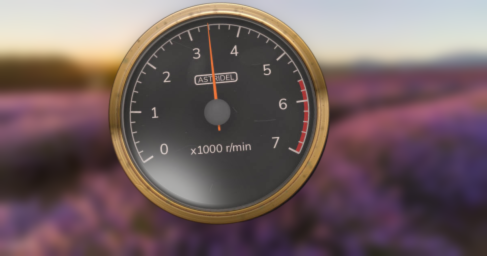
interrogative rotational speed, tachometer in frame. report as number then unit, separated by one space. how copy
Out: 3400 rpm
